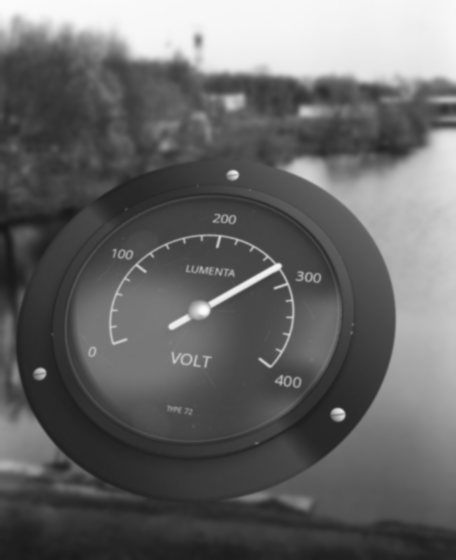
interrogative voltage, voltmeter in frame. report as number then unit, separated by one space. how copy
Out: 280 V
